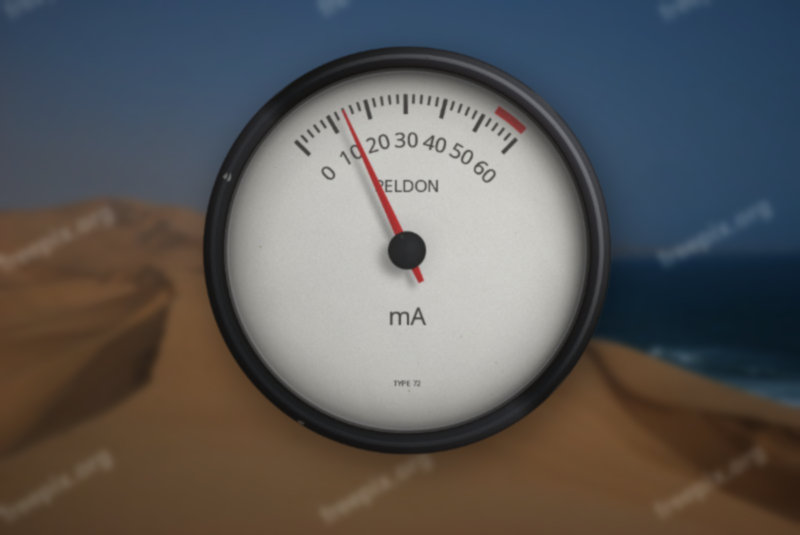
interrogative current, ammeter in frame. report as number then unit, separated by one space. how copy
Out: 14 mA
